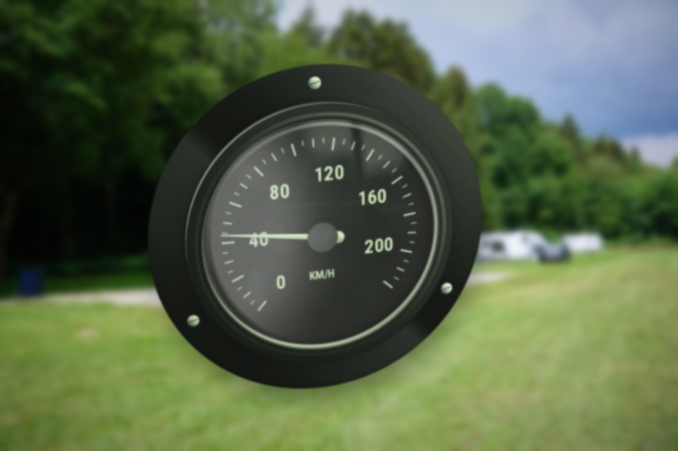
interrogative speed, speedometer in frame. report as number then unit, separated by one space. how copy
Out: 45 km/h
